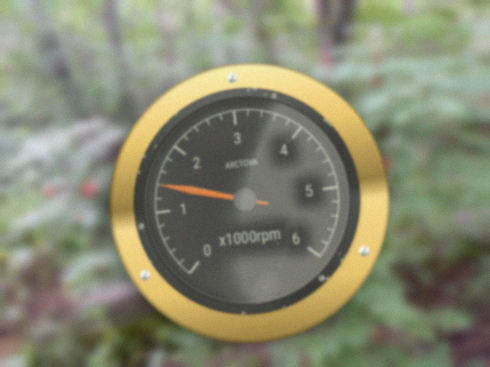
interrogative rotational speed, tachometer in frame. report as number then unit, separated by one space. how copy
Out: 1400 rpm
